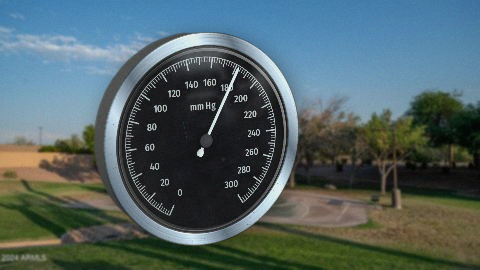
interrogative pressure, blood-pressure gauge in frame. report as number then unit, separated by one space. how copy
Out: 180 mmHg
